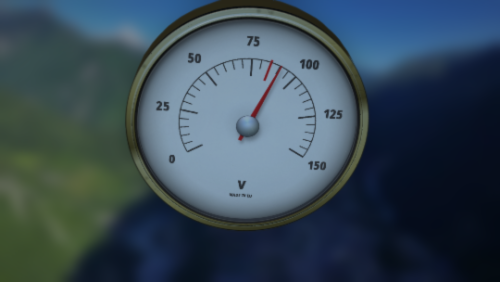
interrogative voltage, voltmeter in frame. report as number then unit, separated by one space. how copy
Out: 90 V
